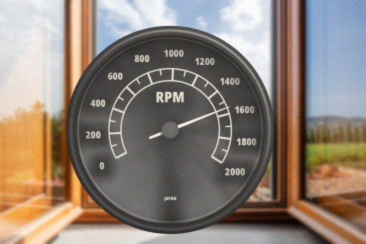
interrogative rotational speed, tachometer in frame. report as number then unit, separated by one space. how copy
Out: 1550 rpm
